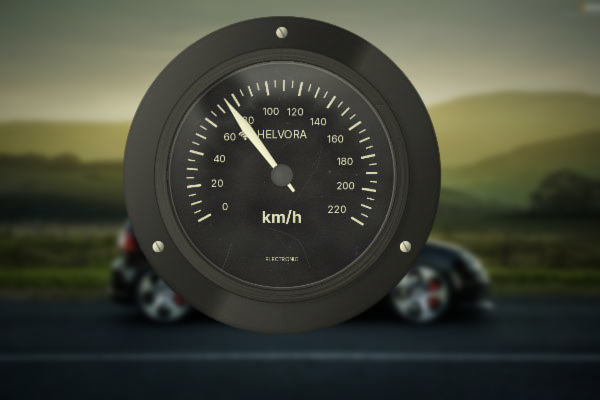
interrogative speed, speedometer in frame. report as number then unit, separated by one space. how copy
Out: 75 km/h
